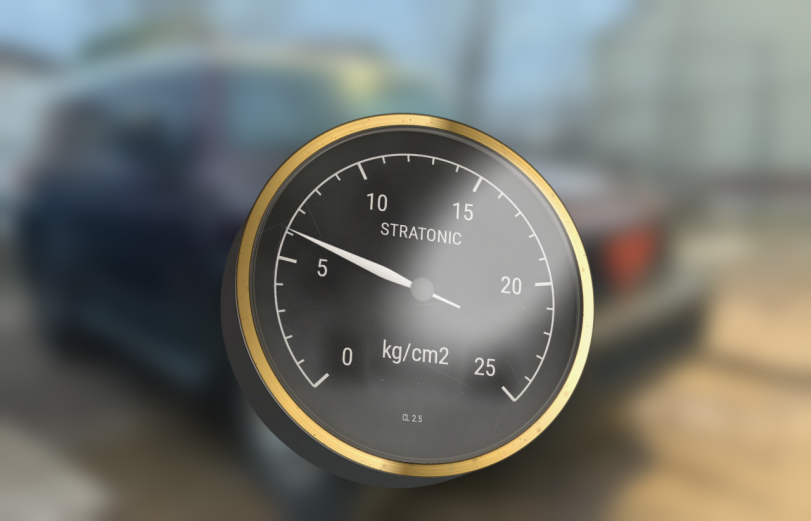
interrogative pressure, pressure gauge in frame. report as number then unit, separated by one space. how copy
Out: 6 kg/cm²
